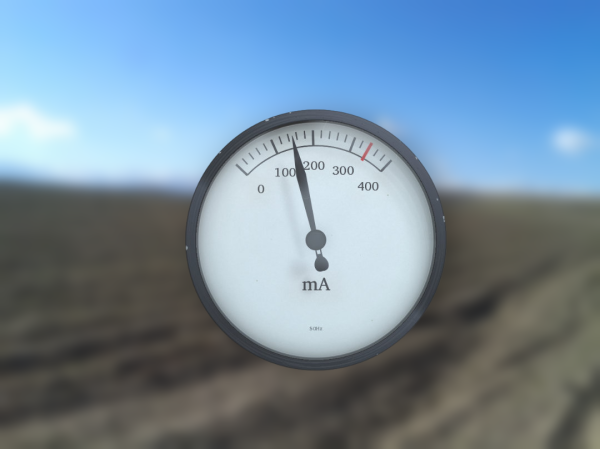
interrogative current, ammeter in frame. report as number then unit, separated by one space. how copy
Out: 150 mA
